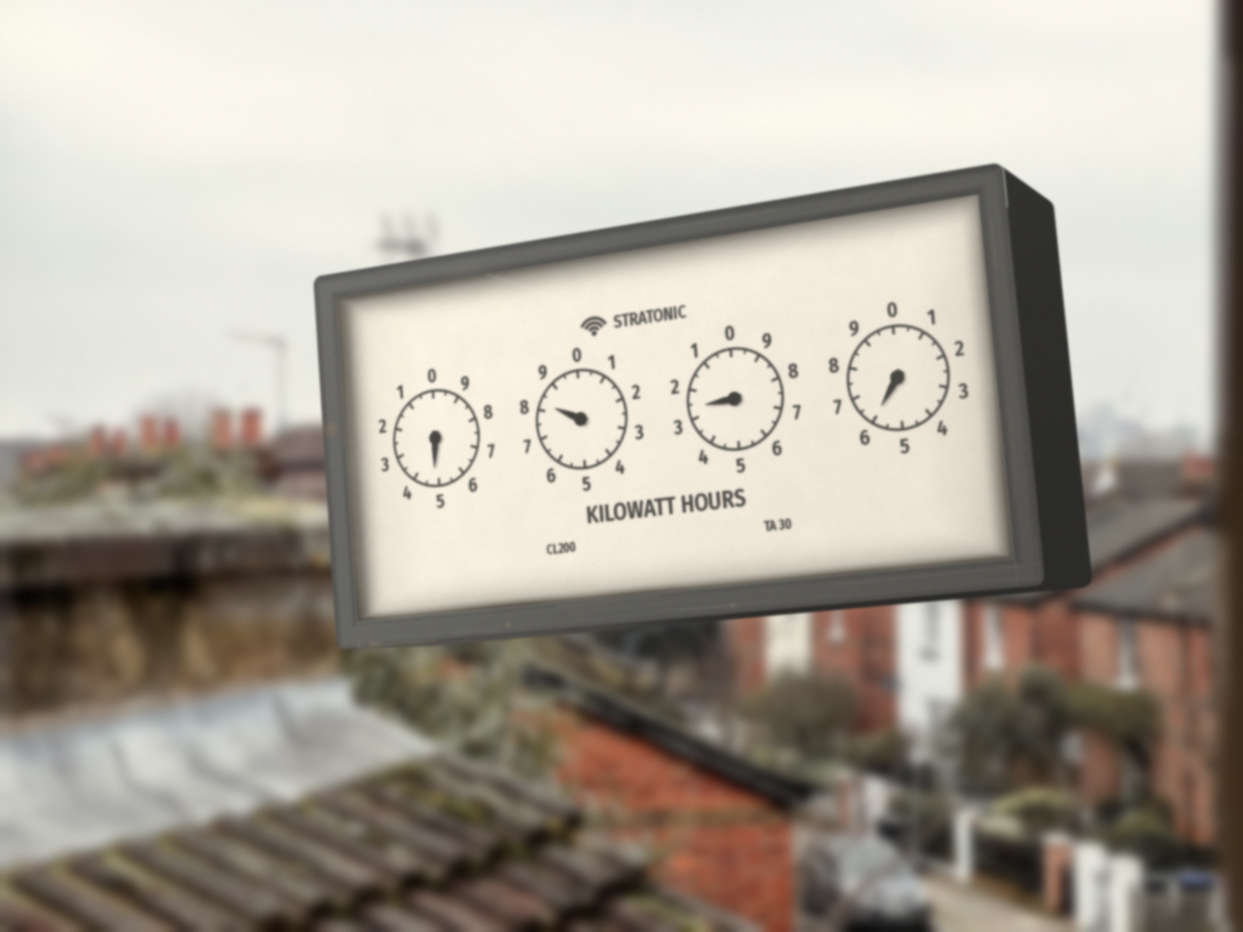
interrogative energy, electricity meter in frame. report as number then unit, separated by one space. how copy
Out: 4826 kWh
